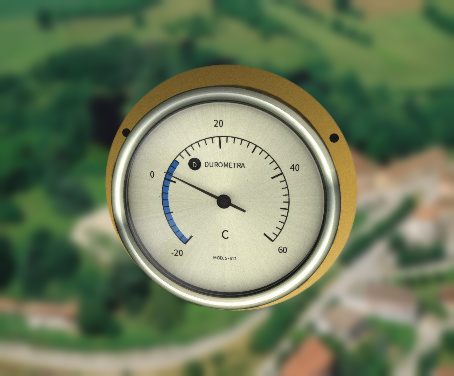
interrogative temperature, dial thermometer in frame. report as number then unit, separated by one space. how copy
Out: 2 °C
